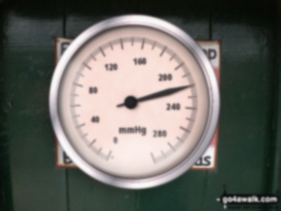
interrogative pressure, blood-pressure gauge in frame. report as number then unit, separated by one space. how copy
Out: 220 mmHg
